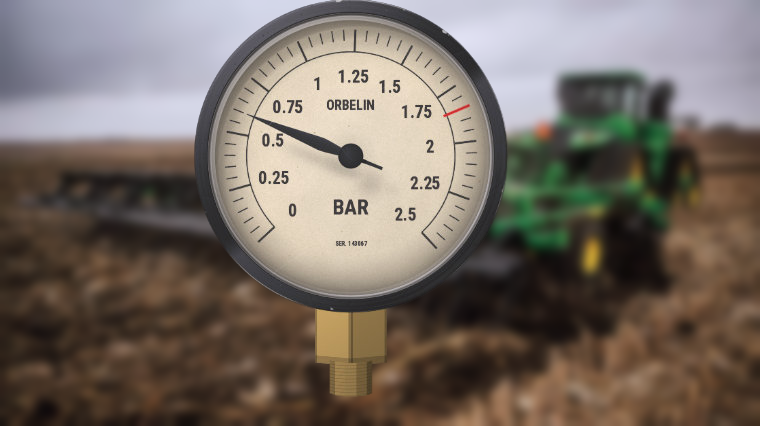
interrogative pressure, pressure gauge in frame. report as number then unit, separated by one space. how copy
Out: 0.6 bar
